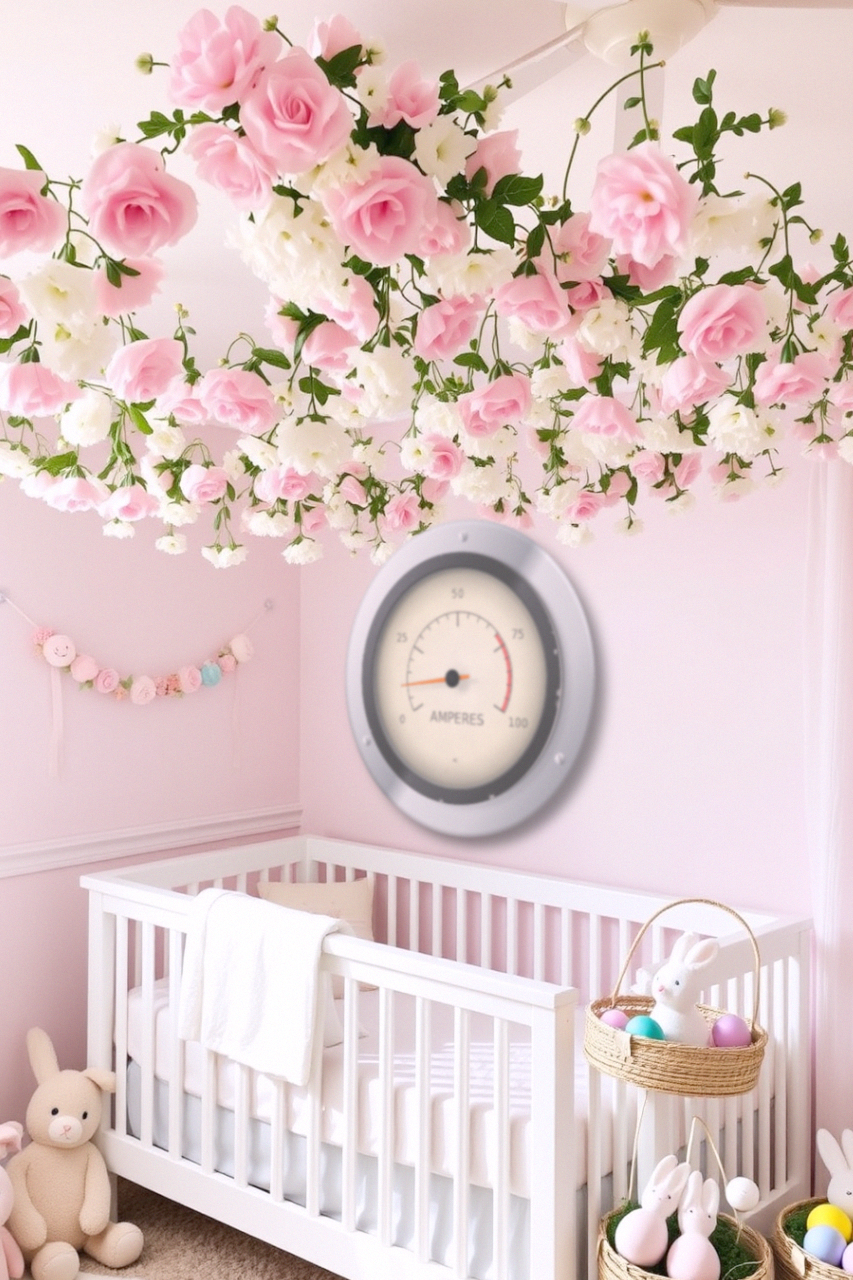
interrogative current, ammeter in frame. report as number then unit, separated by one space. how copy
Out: 10 A
